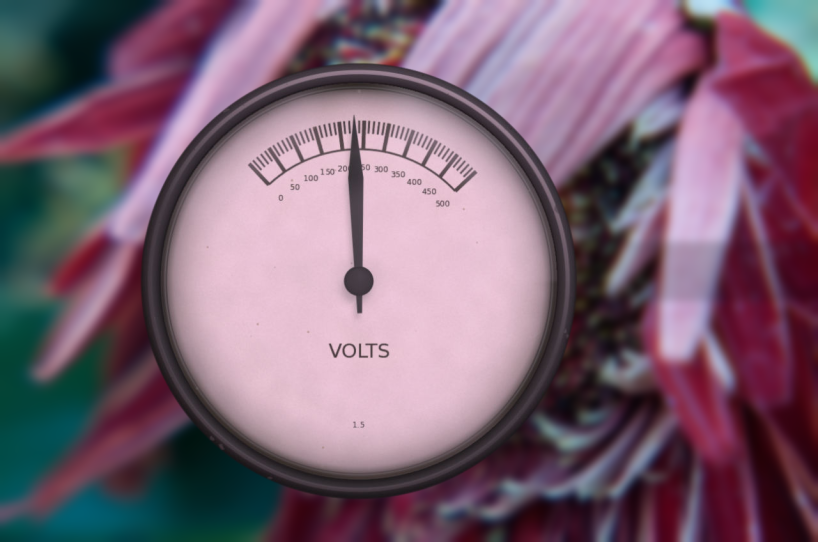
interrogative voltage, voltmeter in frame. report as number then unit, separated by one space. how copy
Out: 230 V
